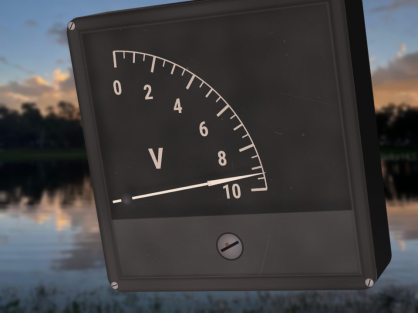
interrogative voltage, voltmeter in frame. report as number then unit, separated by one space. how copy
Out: 9.25 V
